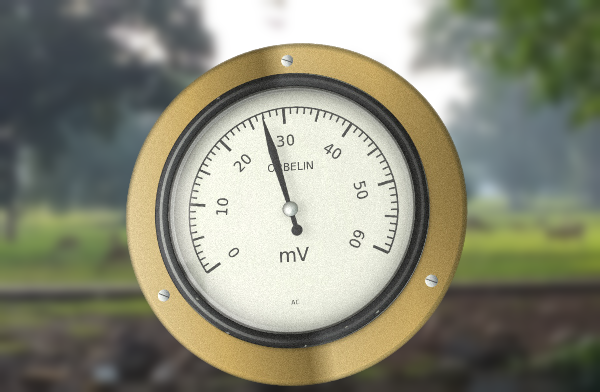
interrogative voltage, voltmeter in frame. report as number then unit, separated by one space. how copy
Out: 27 mV
